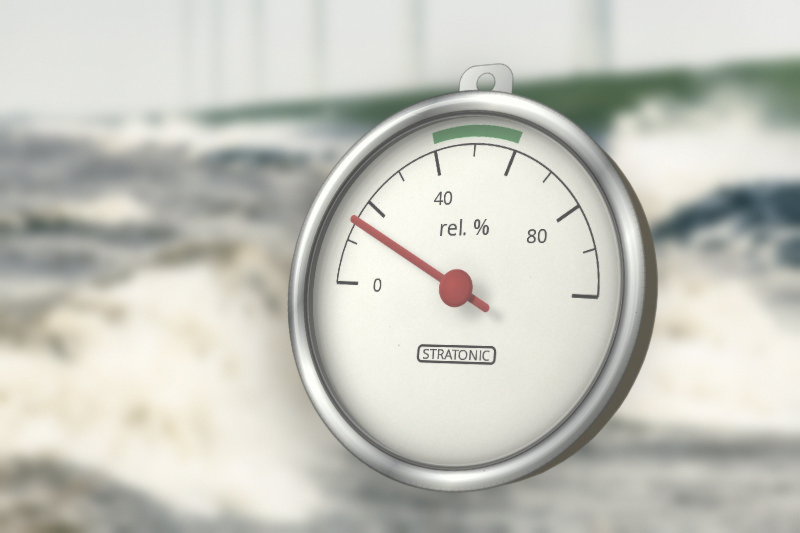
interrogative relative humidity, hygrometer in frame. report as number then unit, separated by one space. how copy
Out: 15 %
